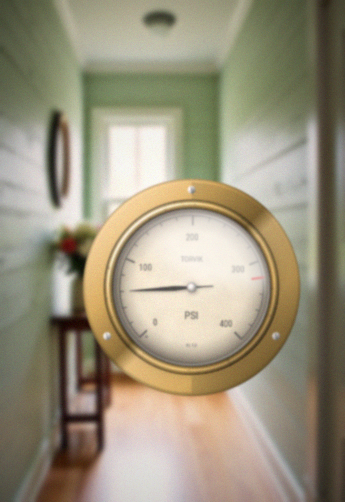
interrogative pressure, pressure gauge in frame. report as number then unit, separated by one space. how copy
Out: 60 psi
